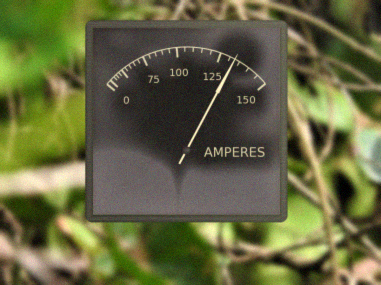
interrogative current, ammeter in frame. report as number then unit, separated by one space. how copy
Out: 132.5 A
